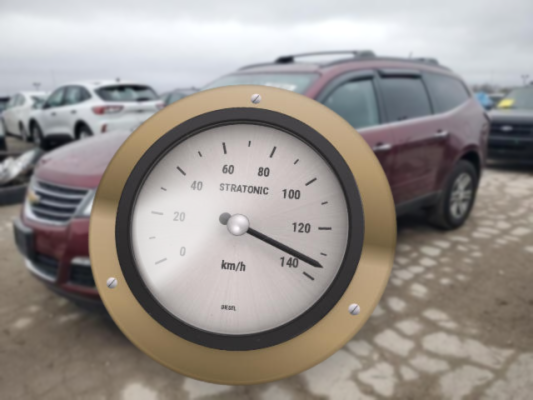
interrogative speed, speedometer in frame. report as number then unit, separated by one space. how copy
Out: 135 km/h
